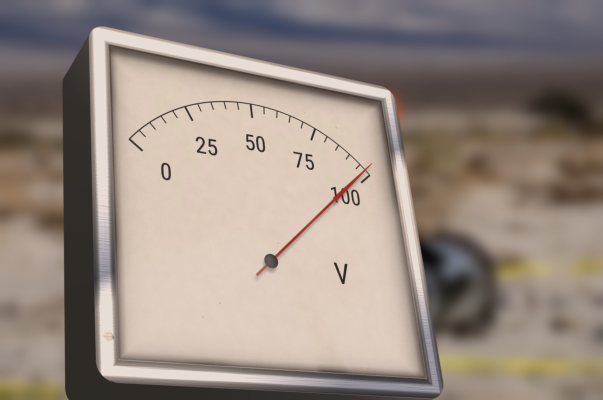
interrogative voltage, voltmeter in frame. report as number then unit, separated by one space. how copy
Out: 97.5 V
